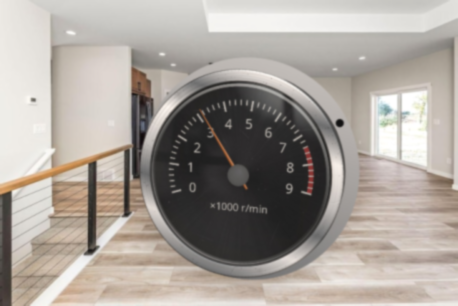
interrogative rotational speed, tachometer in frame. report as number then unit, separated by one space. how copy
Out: 3200 rpm
